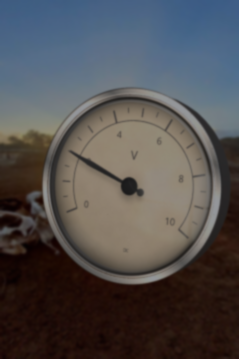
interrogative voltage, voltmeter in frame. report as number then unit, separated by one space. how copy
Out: 2 V
